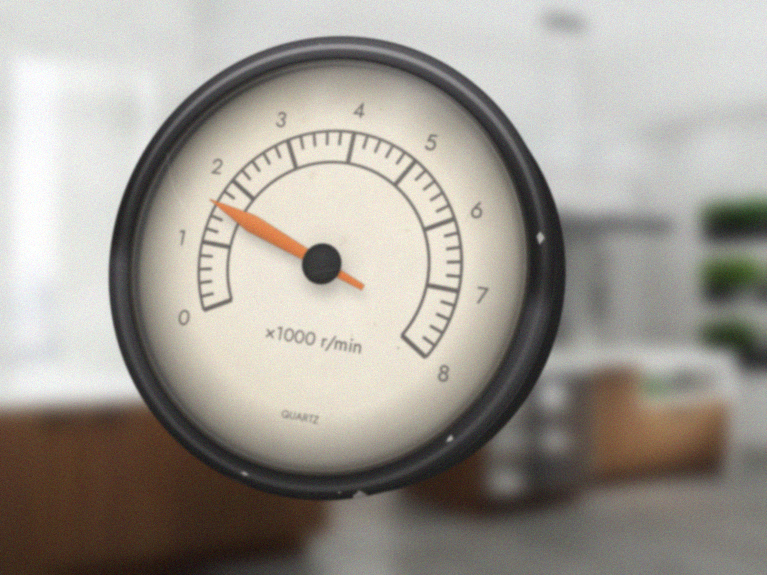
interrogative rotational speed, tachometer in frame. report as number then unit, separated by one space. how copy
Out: 1600 rpm
